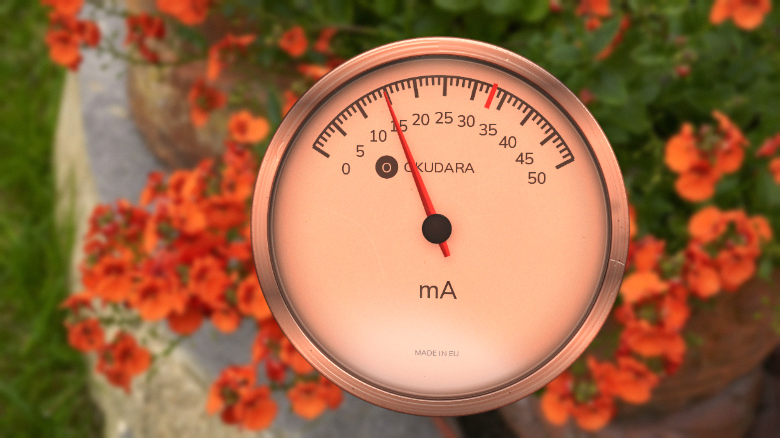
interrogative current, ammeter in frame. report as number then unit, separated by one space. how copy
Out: 15 mA
